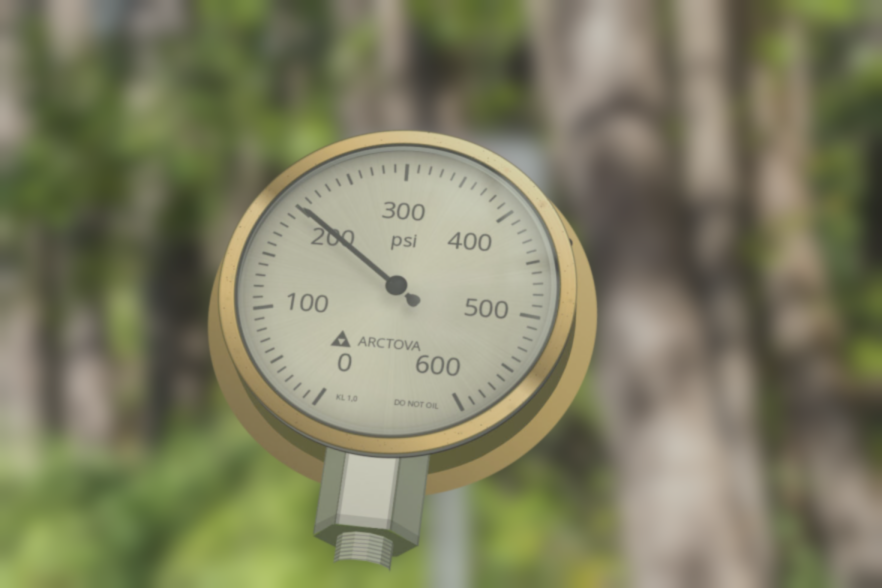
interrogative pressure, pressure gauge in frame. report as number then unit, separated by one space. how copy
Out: 200 psi
